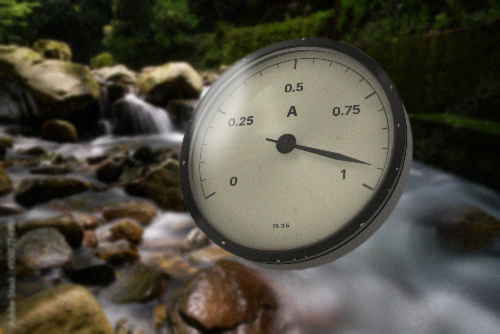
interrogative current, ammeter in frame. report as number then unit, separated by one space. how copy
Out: 0.95 A
